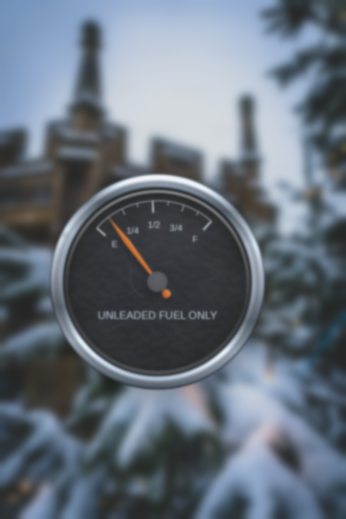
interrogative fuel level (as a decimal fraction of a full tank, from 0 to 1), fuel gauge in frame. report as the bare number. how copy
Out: 0.125
